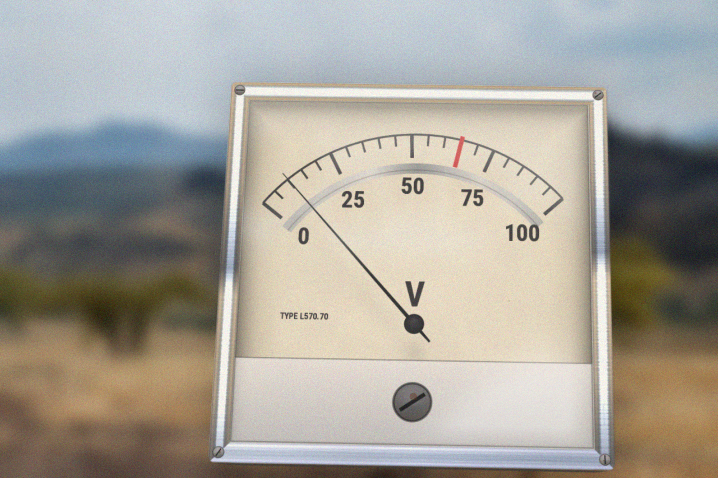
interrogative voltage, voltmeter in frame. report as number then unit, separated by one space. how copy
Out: 10 V
